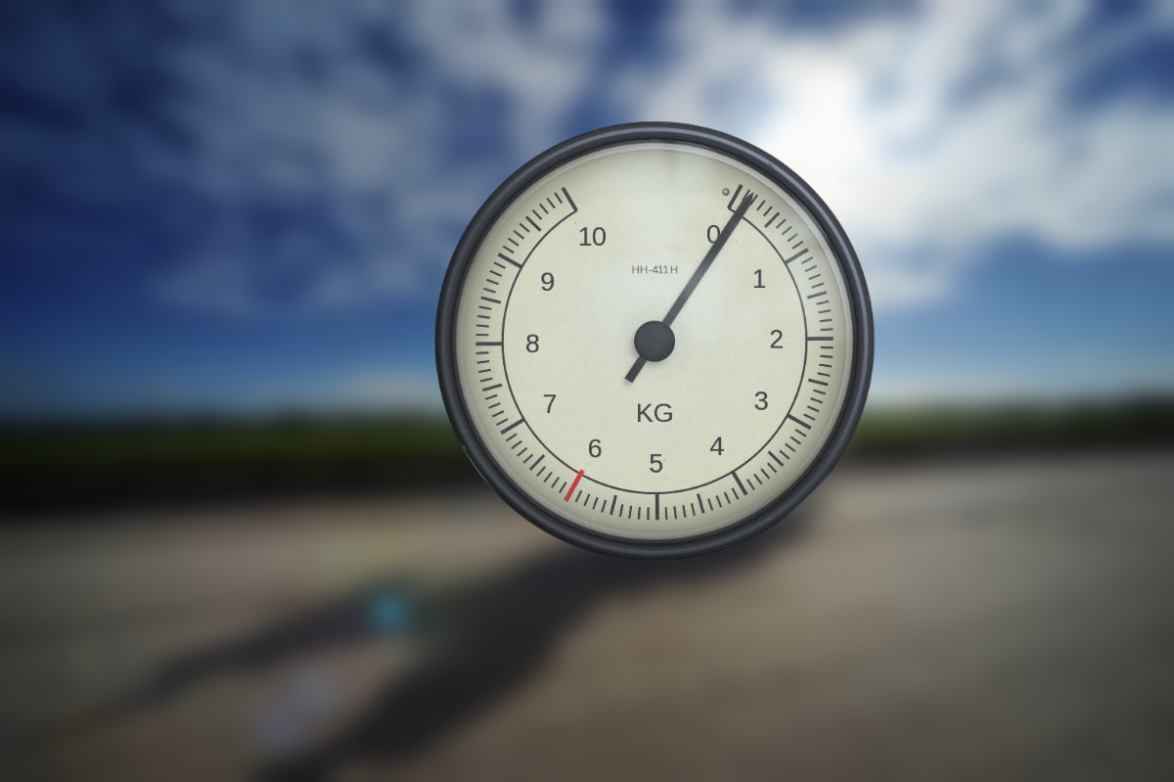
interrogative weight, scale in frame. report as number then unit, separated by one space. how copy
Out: 0.15 kg
